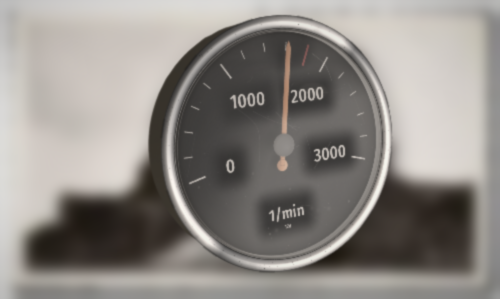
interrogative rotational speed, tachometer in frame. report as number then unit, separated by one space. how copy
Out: 1600 rpm
